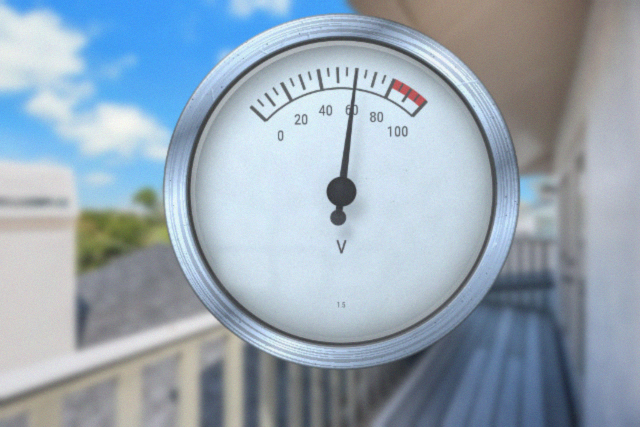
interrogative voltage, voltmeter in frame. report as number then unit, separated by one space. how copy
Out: 60 V
